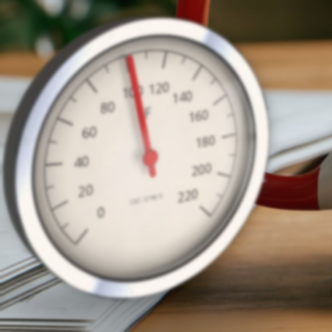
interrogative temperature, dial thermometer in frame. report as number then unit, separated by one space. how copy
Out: 100 °F
